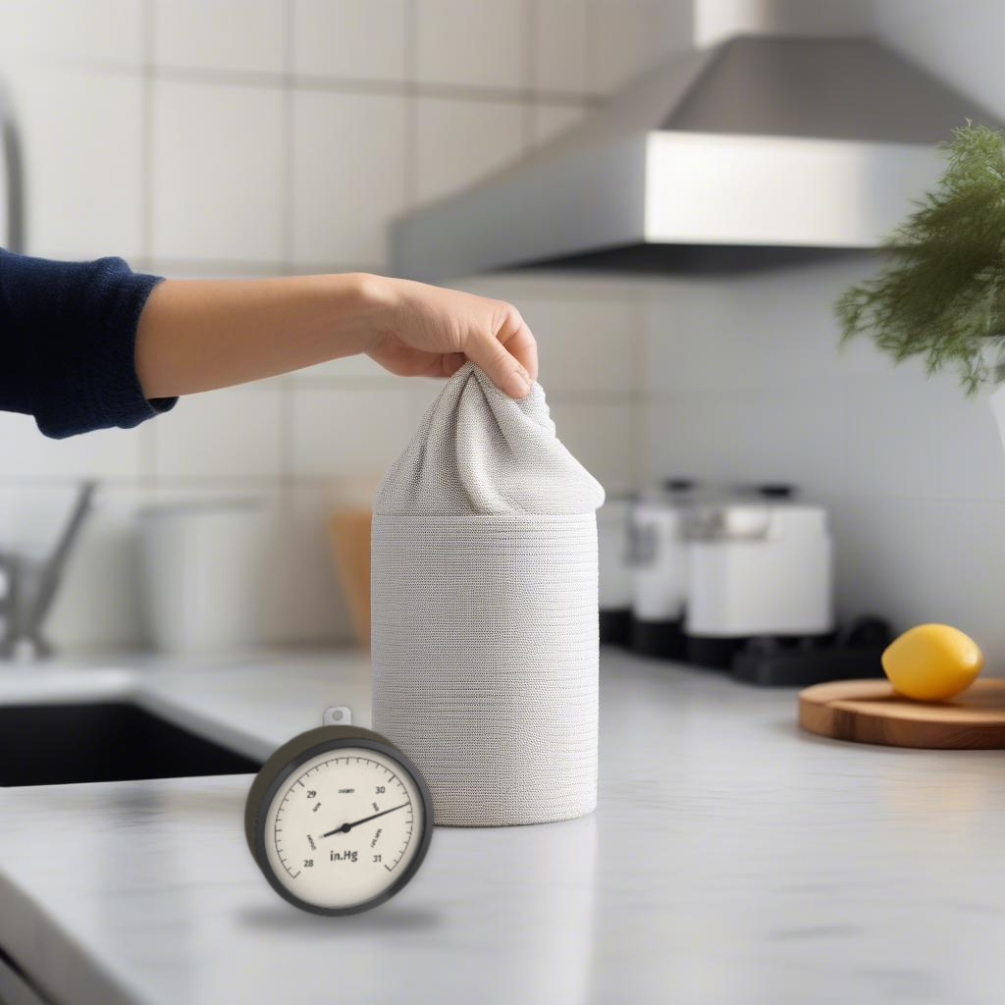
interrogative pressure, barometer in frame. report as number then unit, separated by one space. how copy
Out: 30.3 inHg
